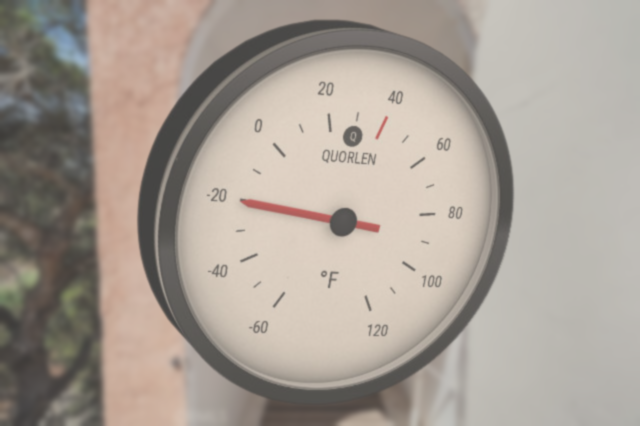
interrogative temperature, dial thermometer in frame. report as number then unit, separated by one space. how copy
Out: -20 °F
